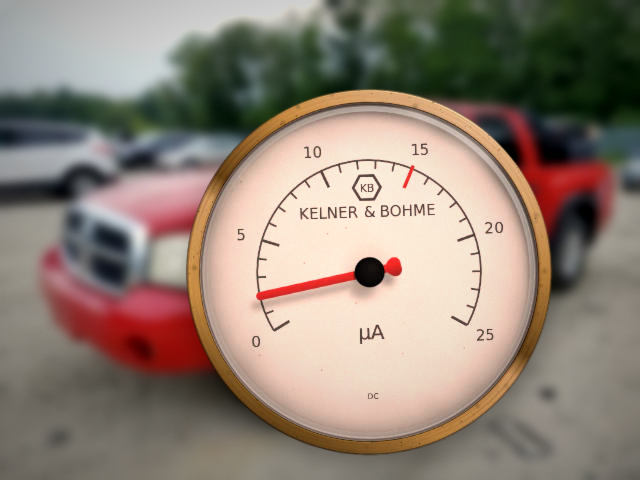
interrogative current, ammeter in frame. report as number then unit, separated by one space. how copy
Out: 2 µA
